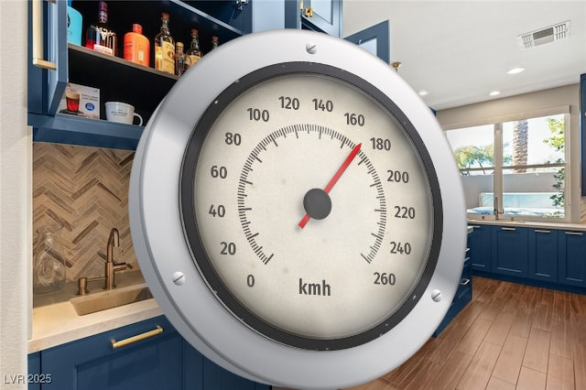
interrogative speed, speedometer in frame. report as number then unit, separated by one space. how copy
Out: 170 km/h
